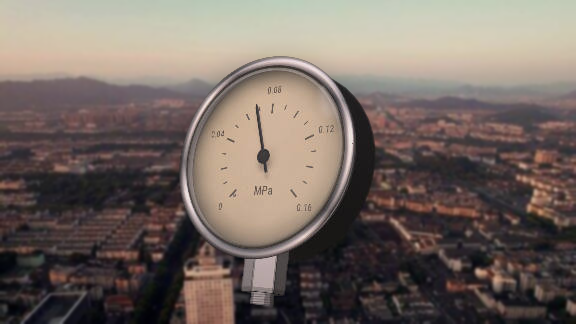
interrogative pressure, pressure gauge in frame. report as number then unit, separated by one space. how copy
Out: 0.07 MPa
